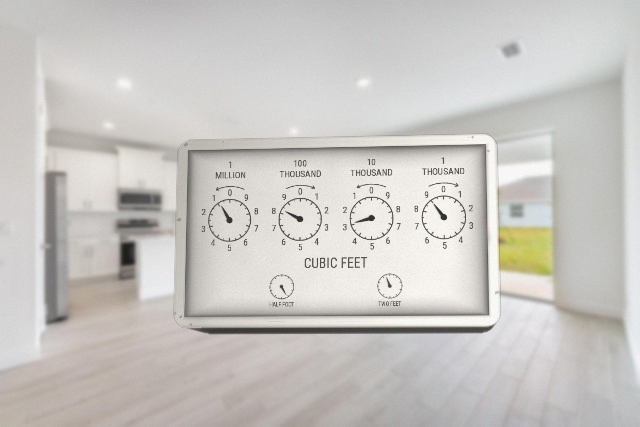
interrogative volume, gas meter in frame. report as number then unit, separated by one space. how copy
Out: 82900 ft³
